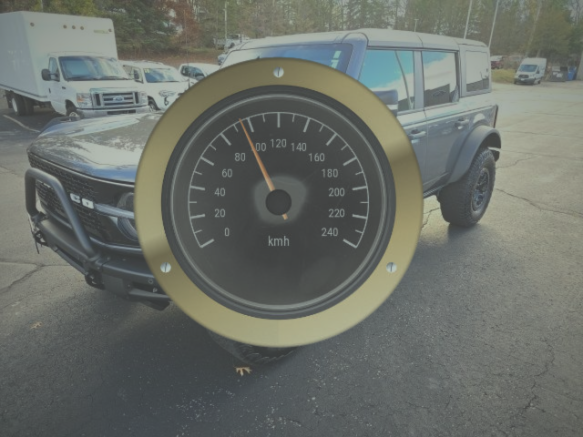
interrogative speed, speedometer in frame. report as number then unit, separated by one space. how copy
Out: 95 km/h
